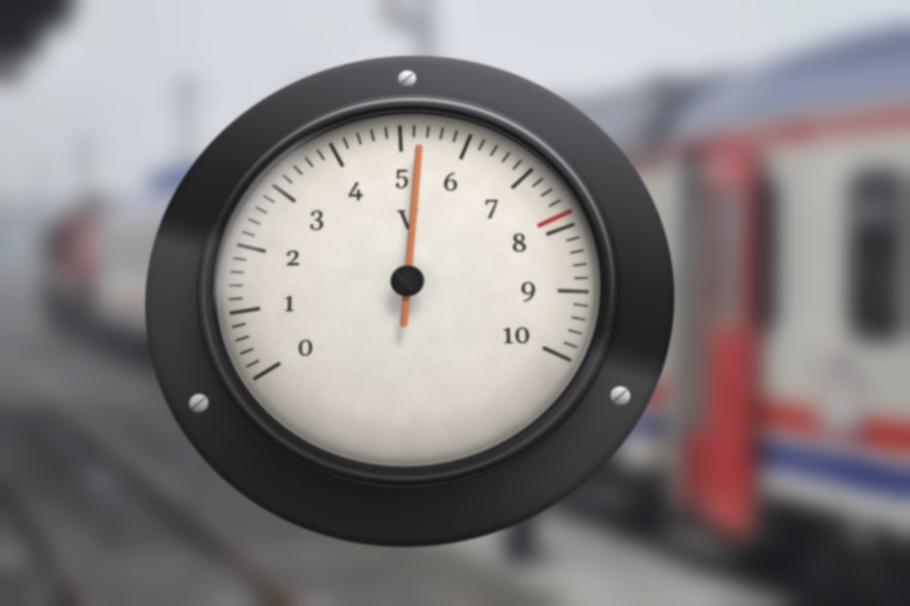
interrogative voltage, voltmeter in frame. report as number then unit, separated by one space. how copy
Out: 5.3 V
